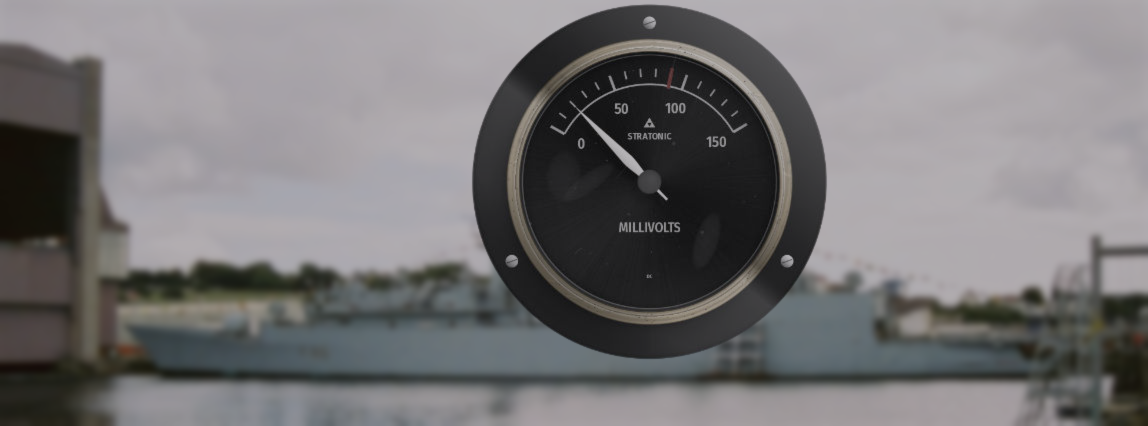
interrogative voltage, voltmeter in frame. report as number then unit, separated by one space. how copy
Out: 20 mV
